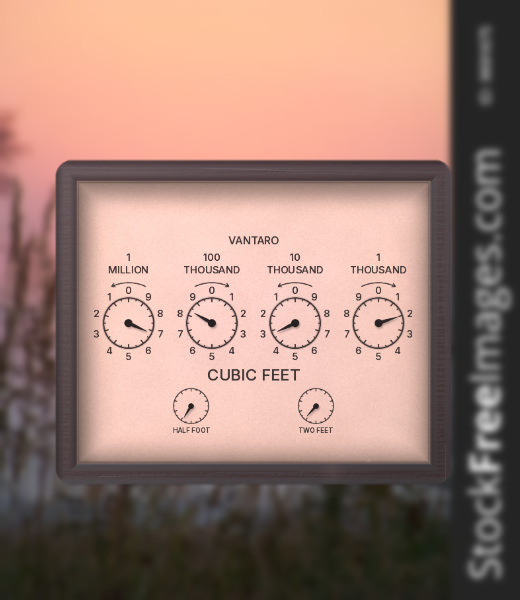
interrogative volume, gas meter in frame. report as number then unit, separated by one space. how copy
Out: 683200 ft³
